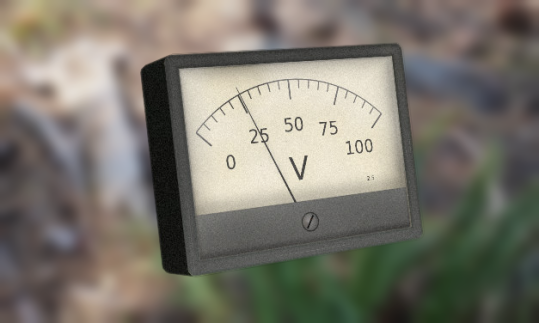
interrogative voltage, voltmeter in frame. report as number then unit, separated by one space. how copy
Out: 25 V
